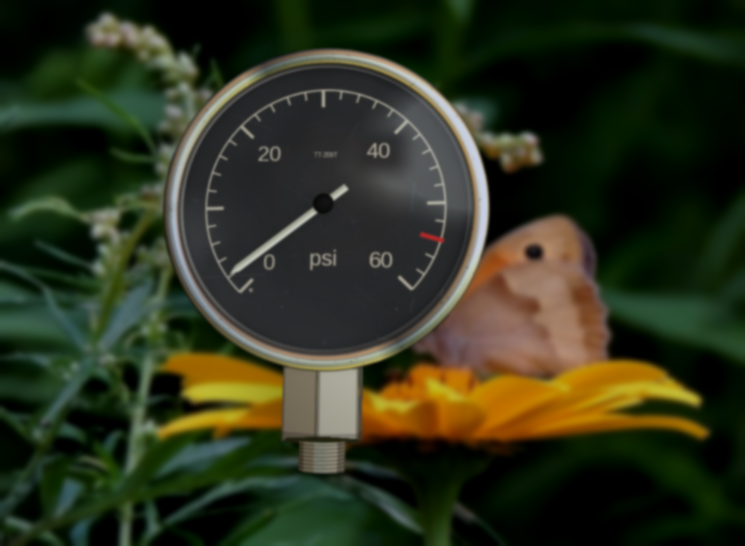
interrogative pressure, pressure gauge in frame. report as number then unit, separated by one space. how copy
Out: 2 psi
